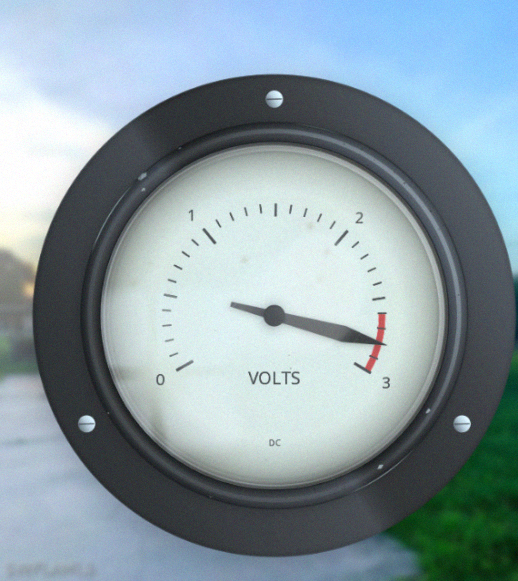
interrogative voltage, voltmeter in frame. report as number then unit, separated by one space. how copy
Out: 2.8 V
